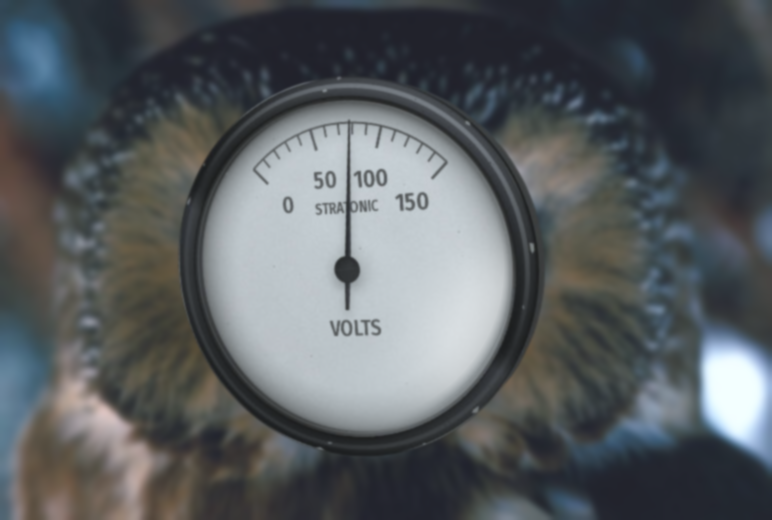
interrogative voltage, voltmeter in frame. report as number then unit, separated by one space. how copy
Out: 80 V
